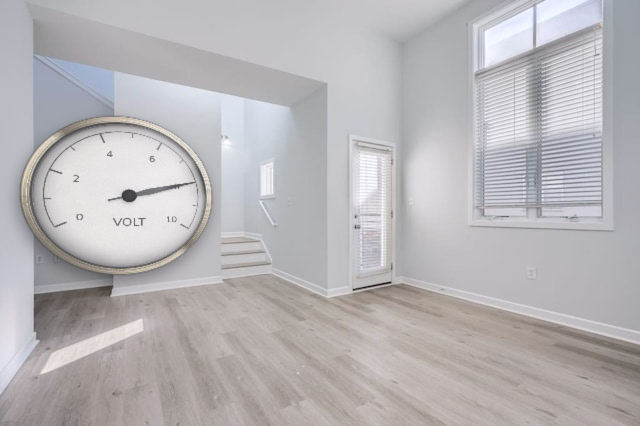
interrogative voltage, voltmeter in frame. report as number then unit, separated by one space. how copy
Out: 8 V
